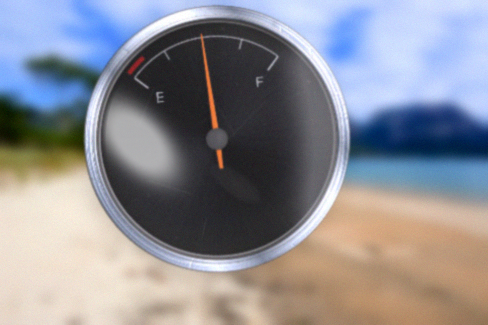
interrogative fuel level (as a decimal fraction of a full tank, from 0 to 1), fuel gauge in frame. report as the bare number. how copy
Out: 0.5
